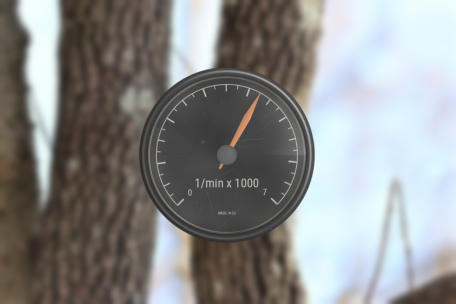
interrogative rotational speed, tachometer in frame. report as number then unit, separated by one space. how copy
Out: 4250 rpm
